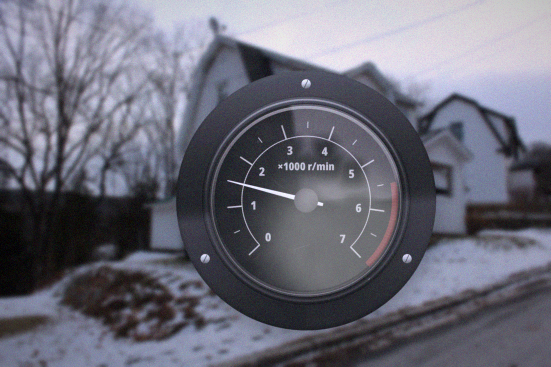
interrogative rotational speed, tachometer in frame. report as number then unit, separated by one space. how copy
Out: 1500 rpm
